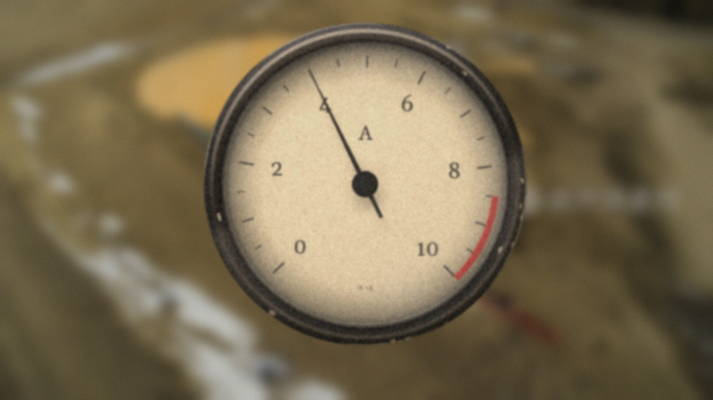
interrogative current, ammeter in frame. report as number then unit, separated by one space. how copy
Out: 4 A
